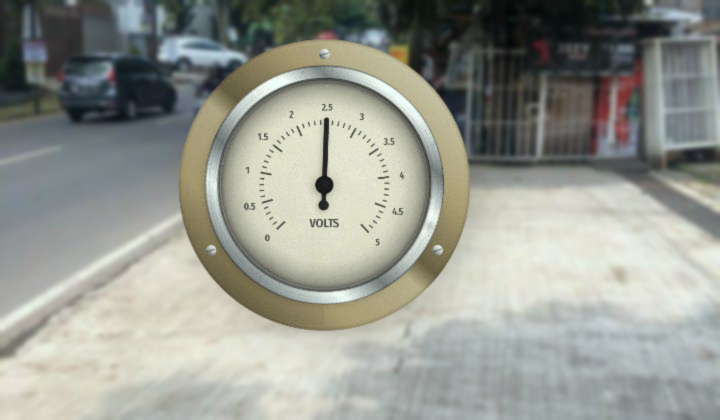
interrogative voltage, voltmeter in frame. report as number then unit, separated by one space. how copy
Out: 2.5 V
